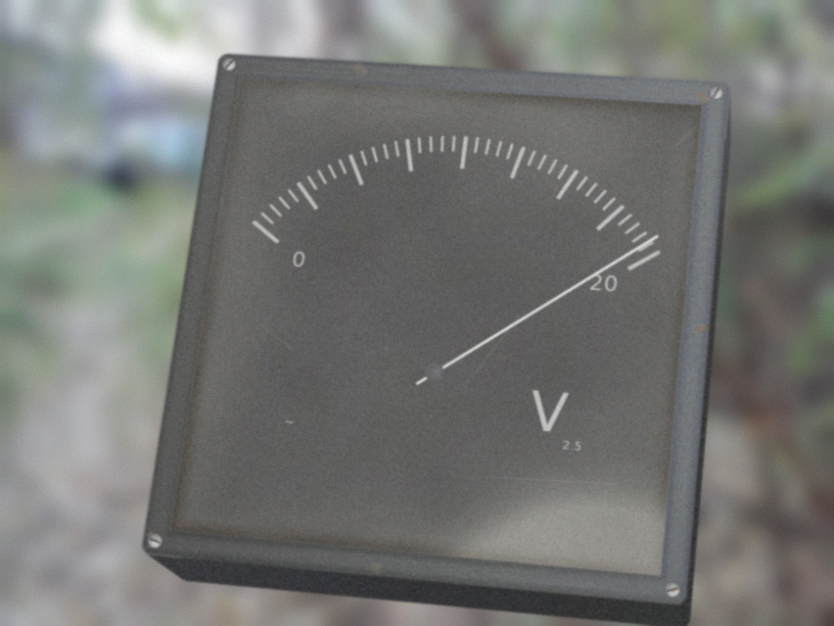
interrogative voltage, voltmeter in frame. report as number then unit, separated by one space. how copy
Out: 19.5 V
